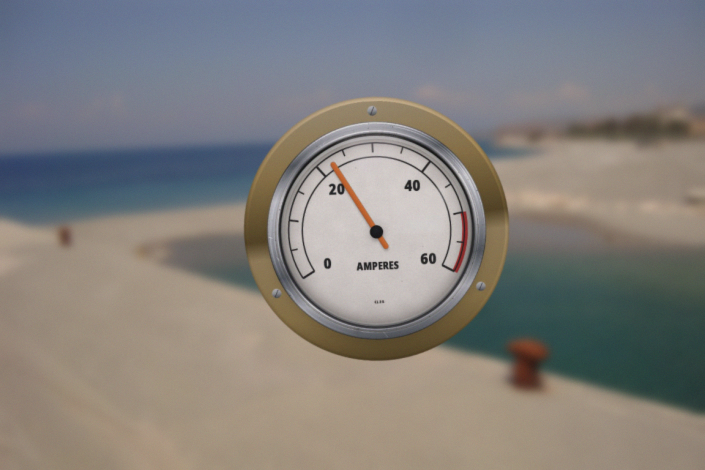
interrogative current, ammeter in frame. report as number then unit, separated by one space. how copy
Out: 22.5 A
